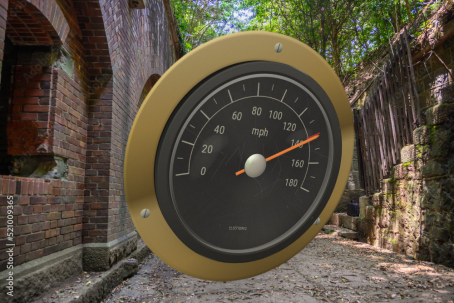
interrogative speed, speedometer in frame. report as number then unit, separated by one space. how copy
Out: 140 mph
